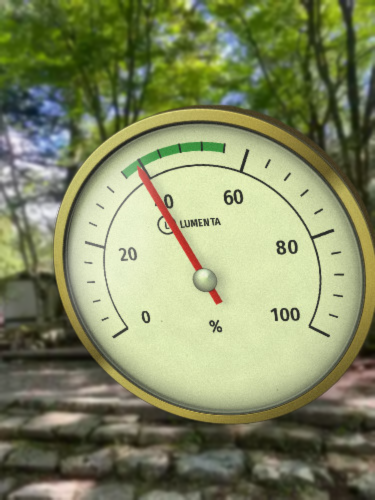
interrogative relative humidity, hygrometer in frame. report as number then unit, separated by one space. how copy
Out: 40 %
